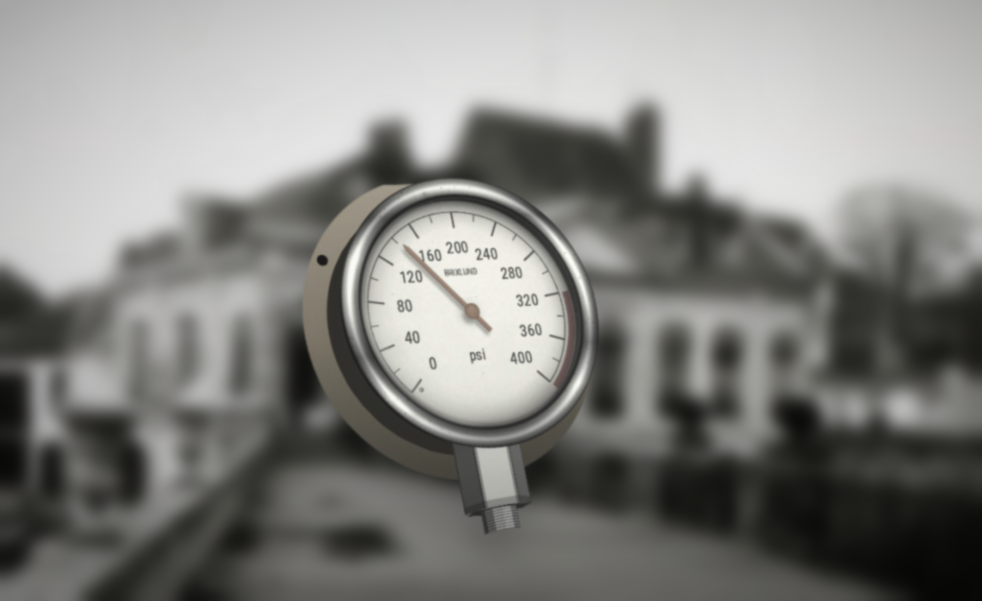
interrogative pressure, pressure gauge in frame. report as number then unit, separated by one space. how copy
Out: 140 psi
